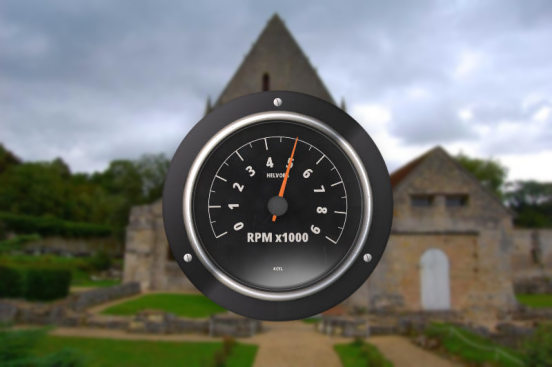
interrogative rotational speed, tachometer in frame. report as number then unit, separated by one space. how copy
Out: 5000 rpm
